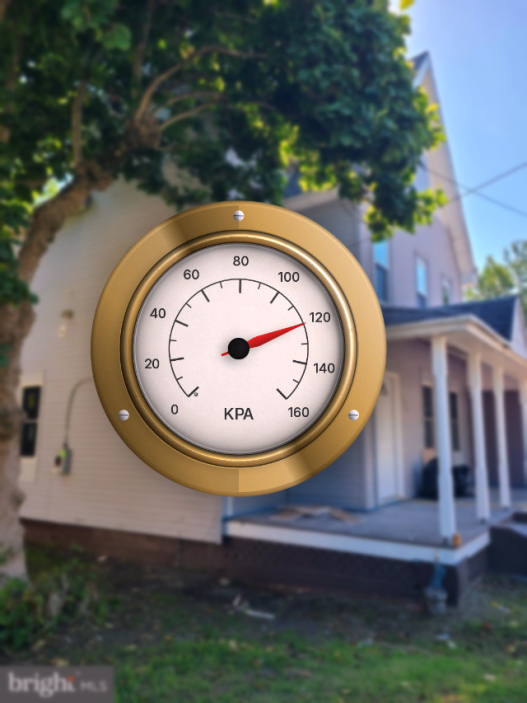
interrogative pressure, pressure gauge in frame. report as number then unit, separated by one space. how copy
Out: 120 kPa
